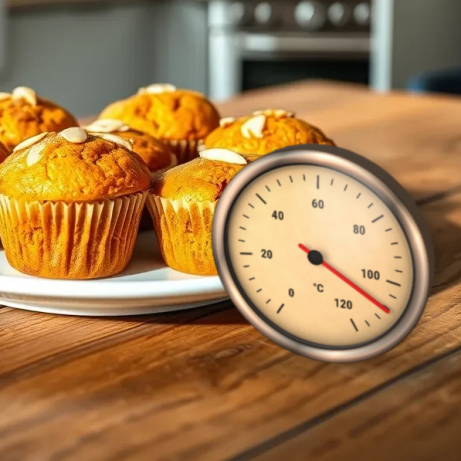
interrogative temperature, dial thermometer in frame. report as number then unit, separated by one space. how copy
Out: 108 °C
